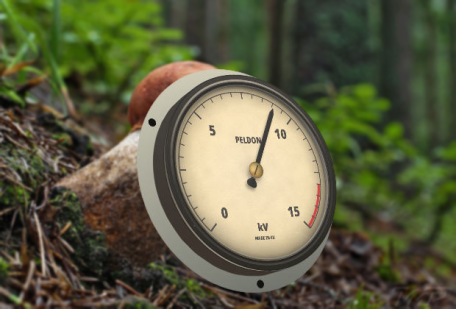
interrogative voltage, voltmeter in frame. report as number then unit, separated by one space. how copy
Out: 9 kV
